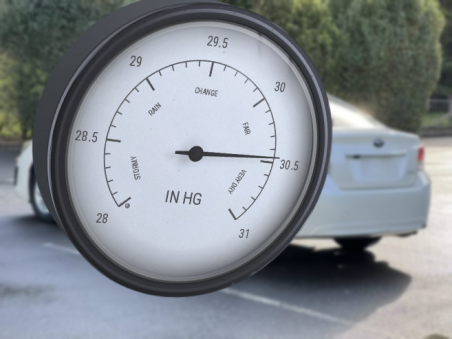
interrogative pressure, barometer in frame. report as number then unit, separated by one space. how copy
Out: 30.45 inHg
